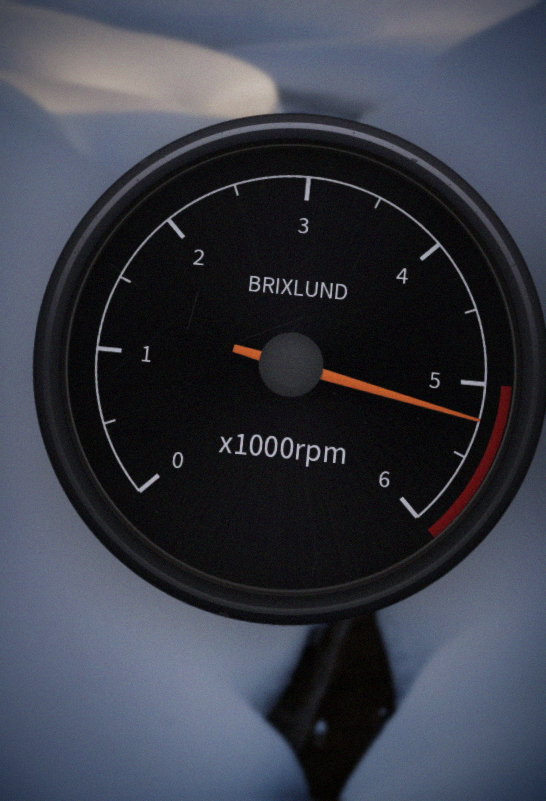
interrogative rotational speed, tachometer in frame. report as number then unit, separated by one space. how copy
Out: 5250 rpm
